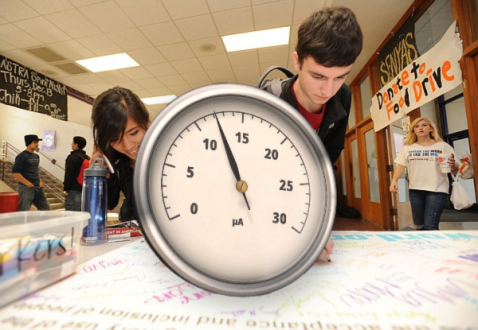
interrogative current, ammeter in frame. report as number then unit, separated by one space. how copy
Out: 12 µA
